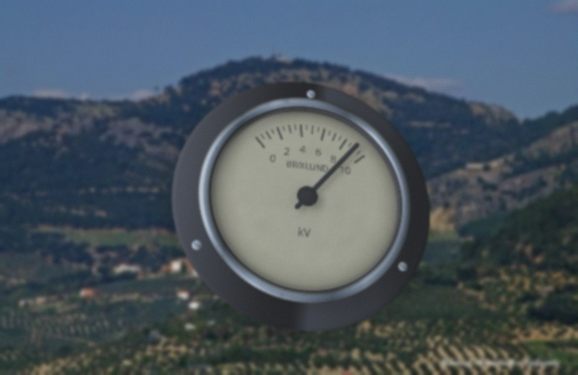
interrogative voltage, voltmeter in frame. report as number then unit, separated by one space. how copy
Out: 9 kV
